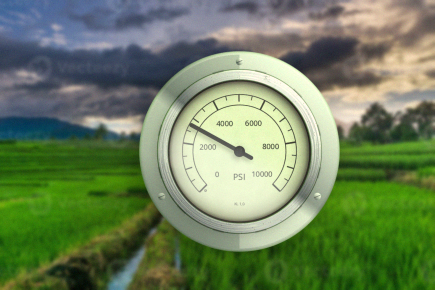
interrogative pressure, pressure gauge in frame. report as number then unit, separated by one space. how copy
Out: 2750 psi
